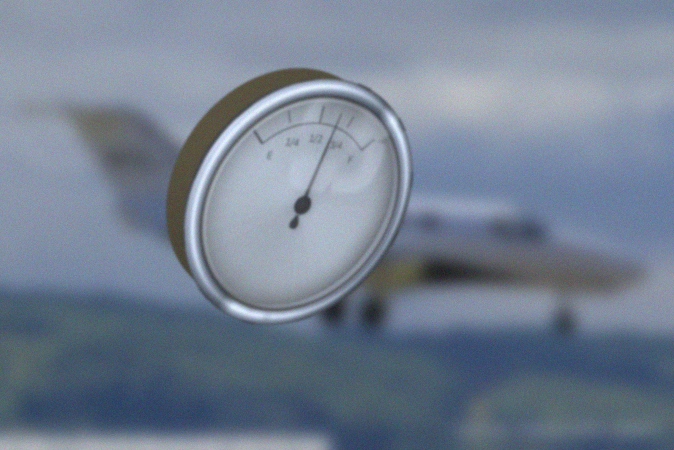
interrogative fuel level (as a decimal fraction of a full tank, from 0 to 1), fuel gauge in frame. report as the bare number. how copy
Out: 0.625
